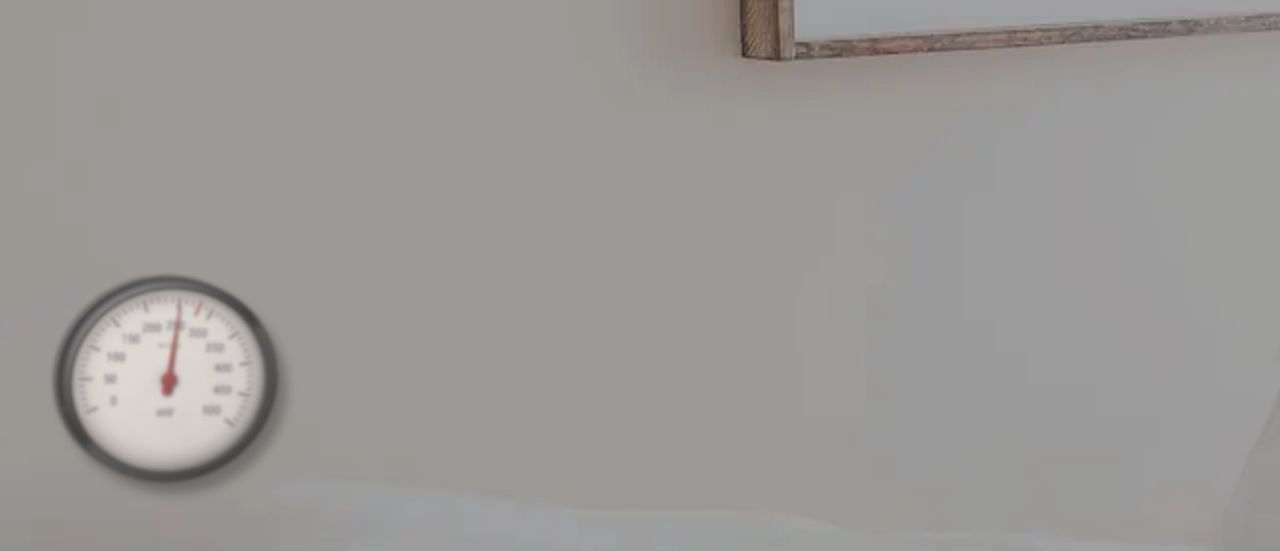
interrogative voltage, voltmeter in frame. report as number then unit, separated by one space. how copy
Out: 250 mV
